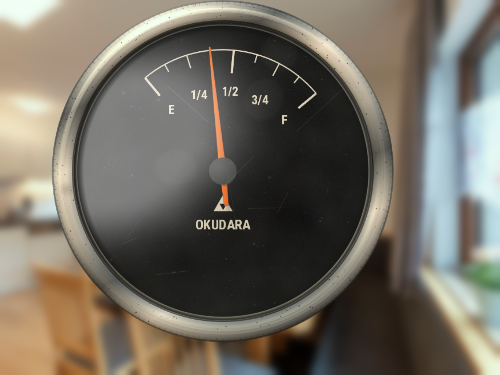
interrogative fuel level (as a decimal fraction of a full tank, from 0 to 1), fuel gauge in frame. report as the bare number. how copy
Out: 0.375
